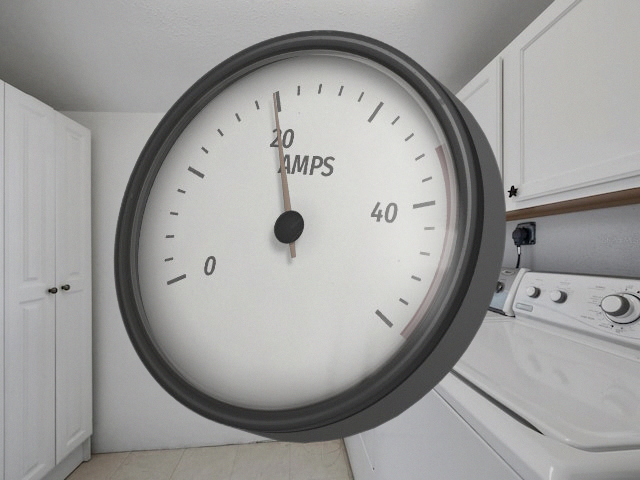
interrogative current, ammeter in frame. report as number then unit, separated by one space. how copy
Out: 20 A
